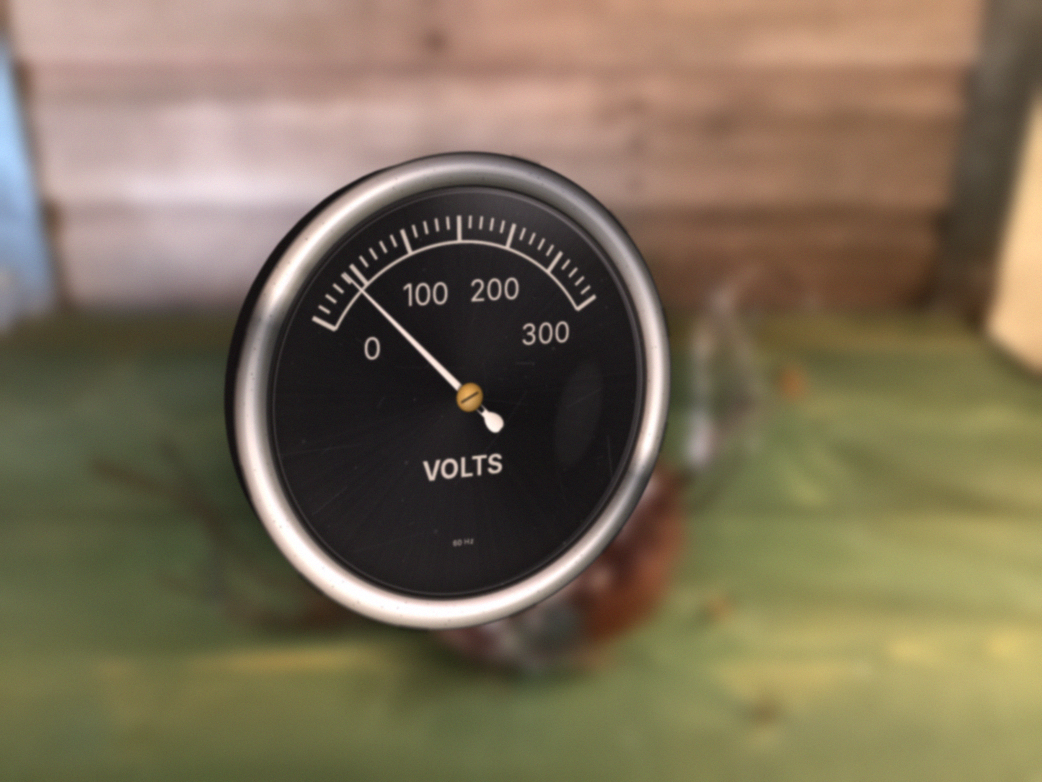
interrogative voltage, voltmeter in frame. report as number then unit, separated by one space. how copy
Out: 40 V
